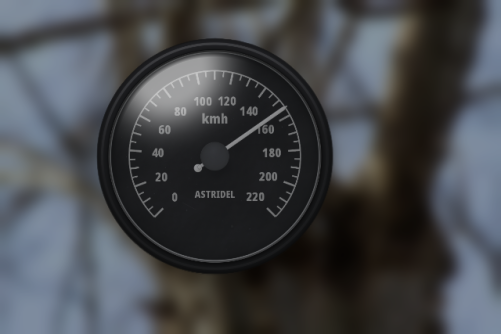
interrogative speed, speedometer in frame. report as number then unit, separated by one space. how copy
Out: 155 km/h
